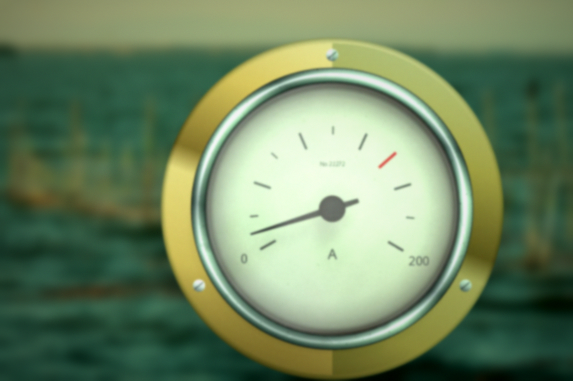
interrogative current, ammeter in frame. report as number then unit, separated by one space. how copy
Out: 10 A
